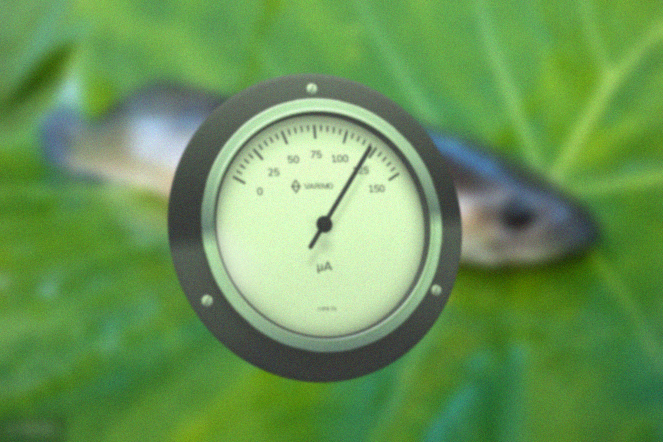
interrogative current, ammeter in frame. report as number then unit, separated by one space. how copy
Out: 120 µA
